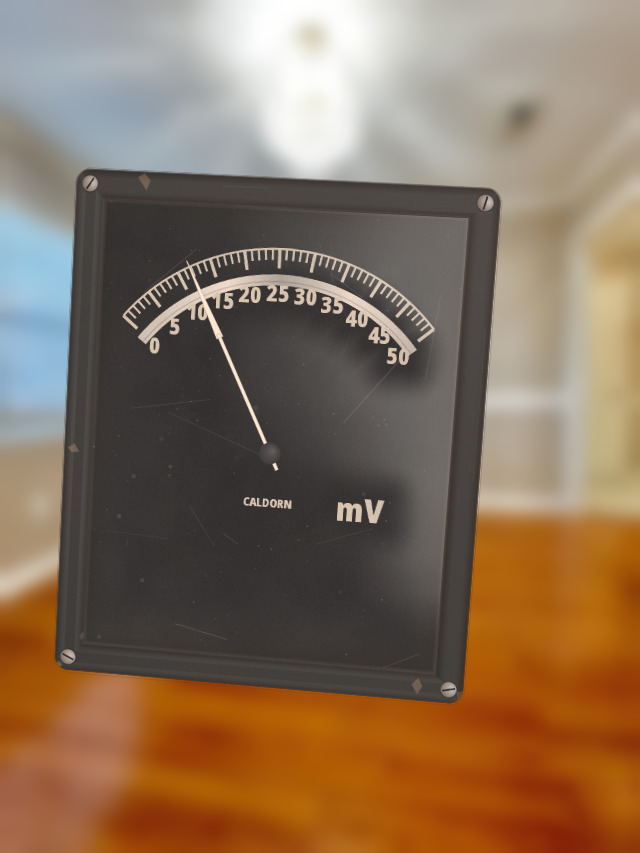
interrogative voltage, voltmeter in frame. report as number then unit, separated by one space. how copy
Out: 12 mV
